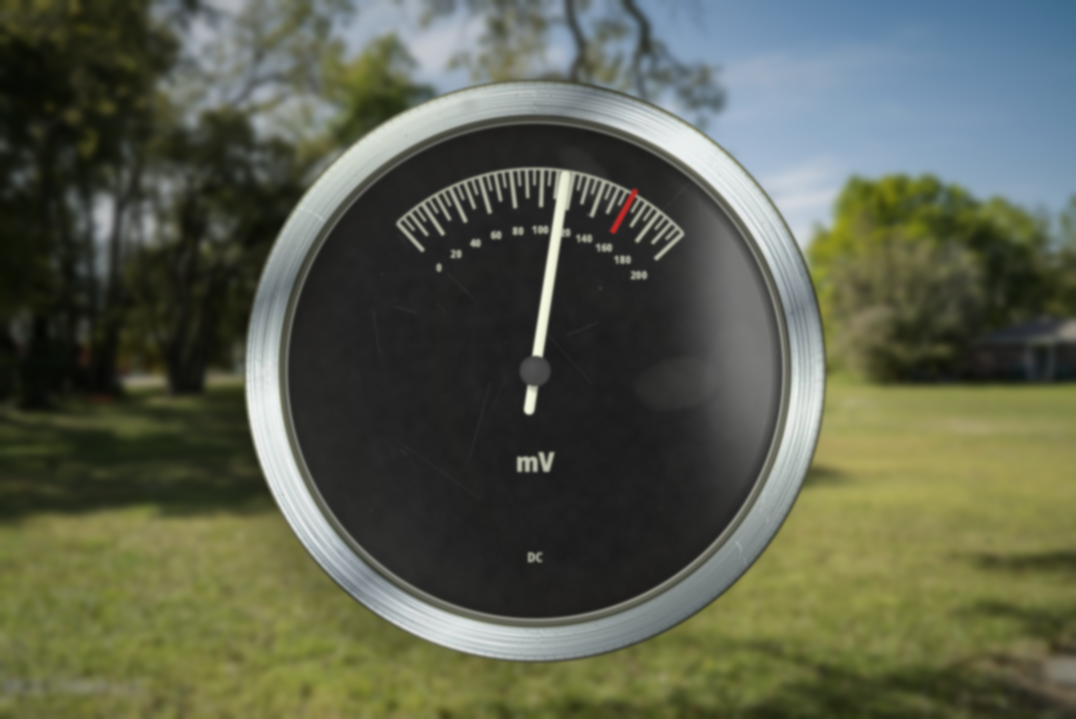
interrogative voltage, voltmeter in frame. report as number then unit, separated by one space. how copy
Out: 115 mV
